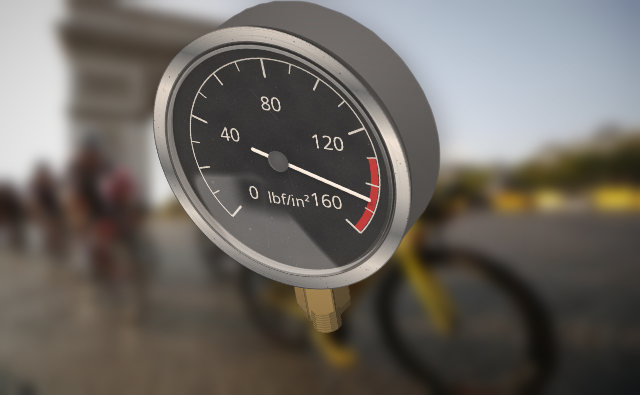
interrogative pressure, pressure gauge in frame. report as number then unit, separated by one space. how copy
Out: 145 psi
